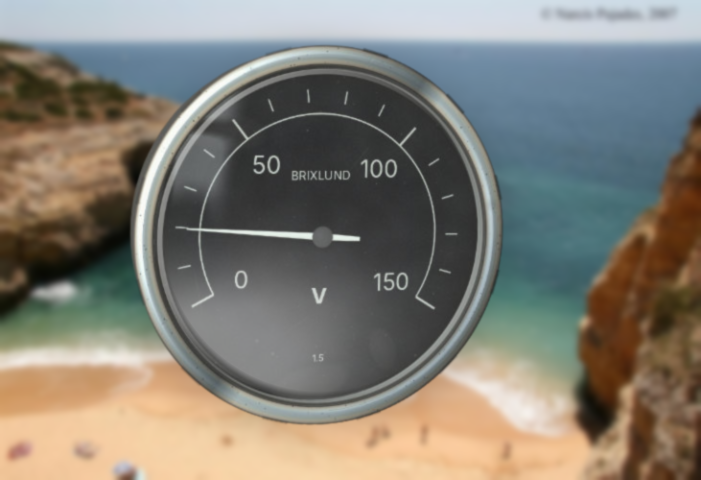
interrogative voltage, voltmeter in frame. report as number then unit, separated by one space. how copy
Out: 20 V
